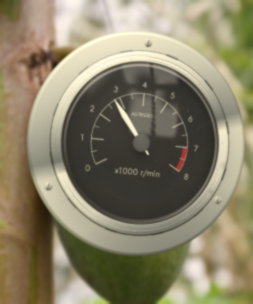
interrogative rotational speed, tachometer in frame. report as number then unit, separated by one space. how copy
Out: 2750 rpm
